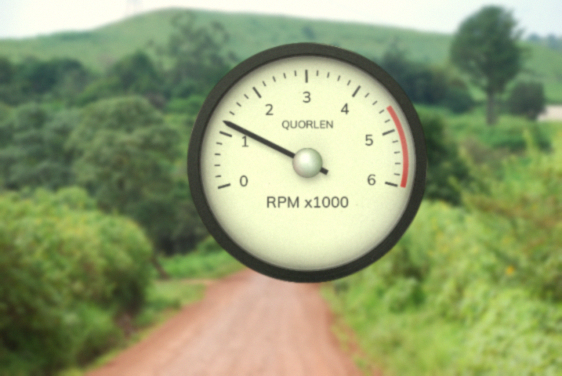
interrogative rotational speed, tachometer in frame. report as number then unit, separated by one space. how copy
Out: 1200 rpm
